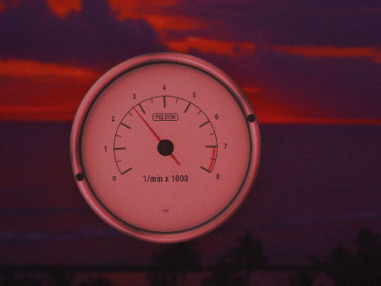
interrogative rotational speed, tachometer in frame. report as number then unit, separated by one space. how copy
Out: 2750 rpm
